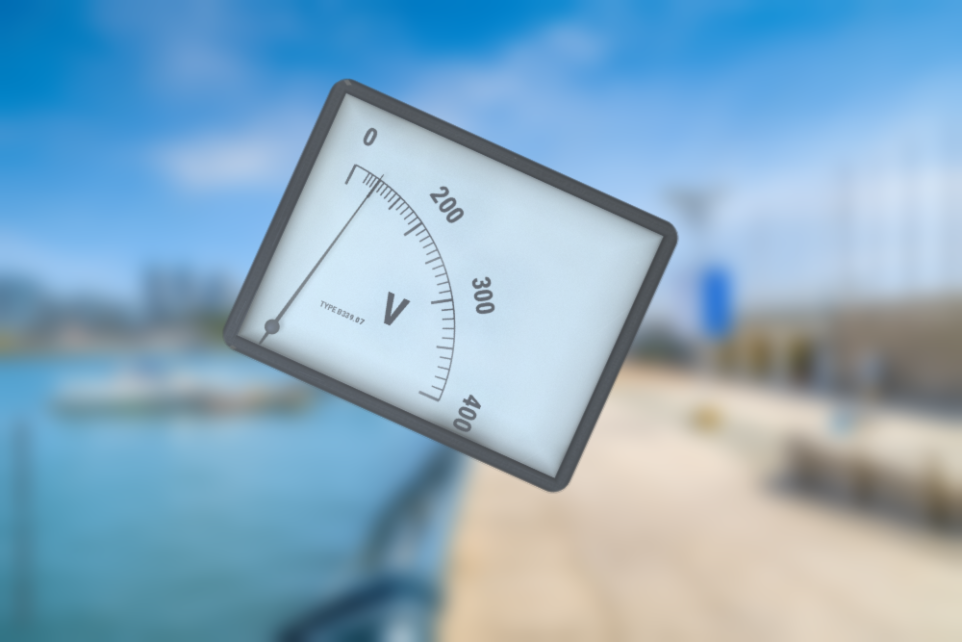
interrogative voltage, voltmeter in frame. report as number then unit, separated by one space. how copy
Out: 100 V
